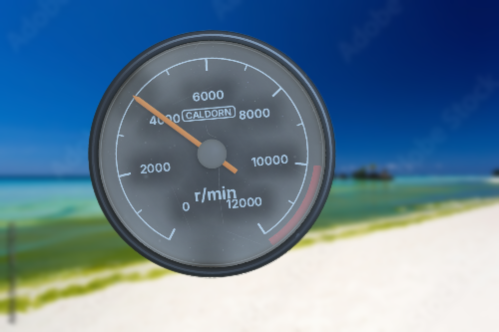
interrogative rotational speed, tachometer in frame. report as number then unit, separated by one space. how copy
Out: 4000 rpm
